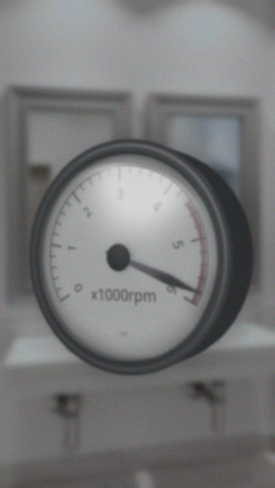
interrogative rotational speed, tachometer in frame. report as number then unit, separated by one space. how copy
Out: 5800 rpm
